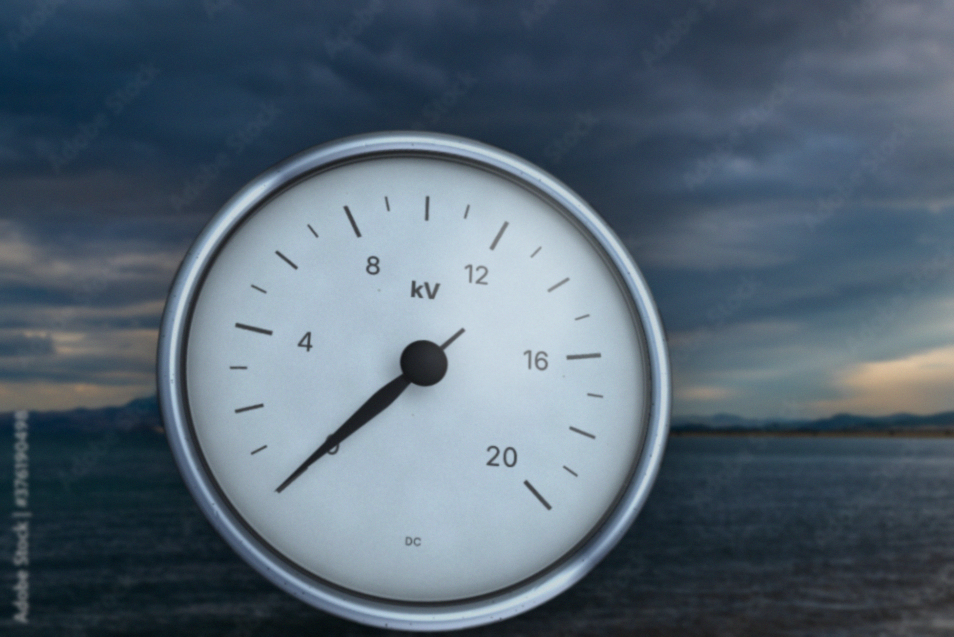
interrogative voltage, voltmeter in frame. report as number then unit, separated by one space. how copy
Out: 0 kV
